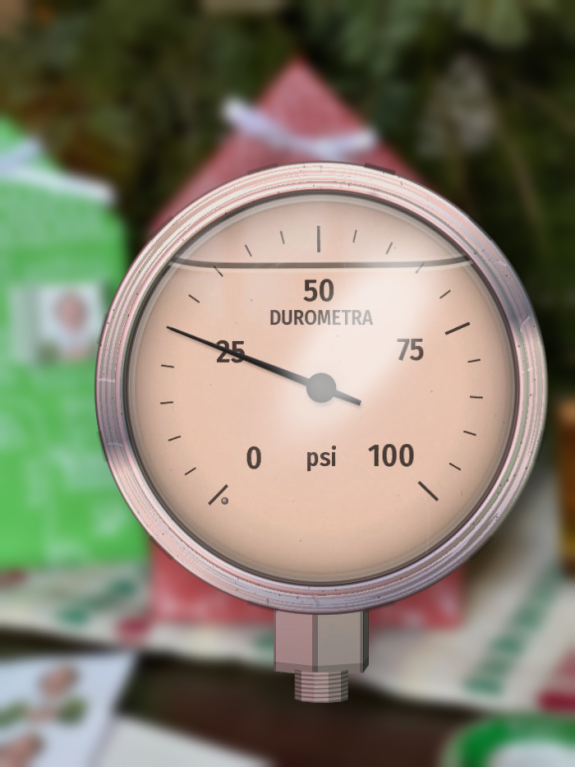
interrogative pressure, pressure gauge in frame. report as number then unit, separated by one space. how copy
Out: 25 psi
